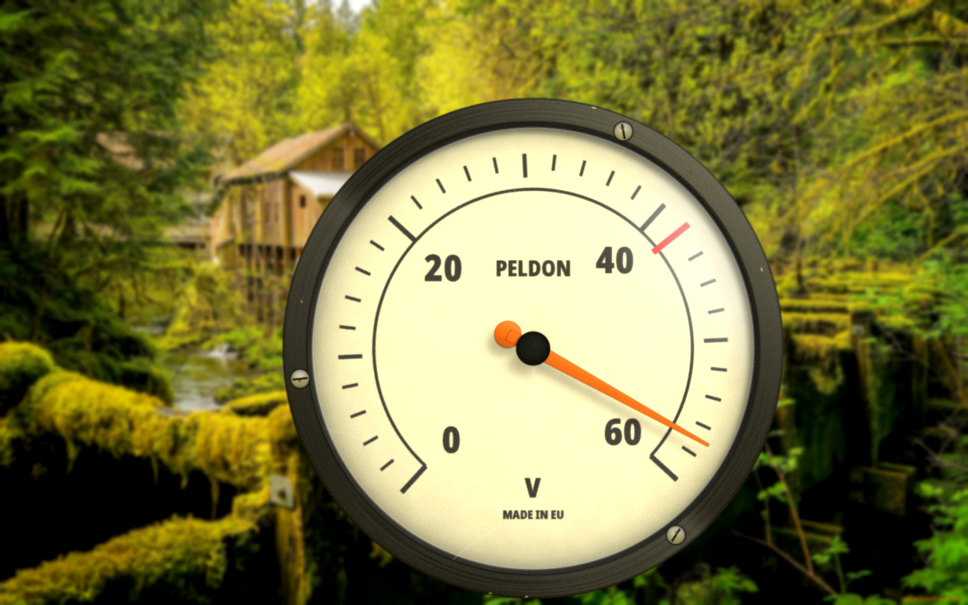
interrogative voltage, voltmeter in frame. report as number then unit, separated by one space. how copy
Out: 57 V
